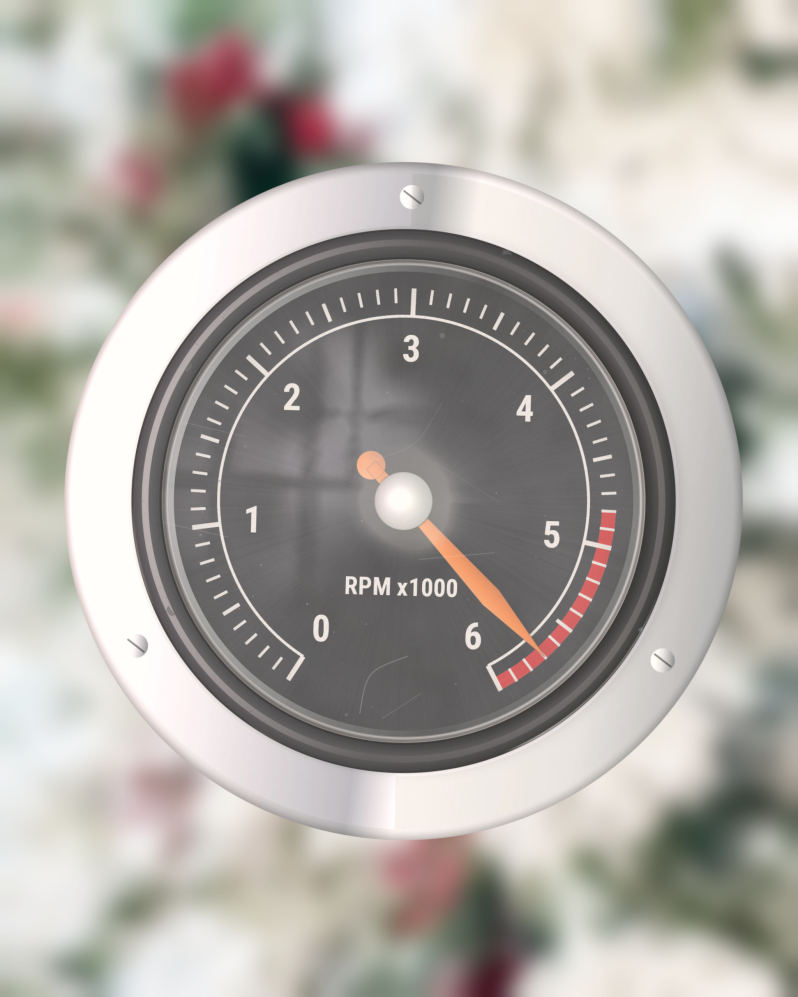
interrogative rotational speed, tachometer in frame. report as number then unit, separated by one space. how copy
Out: 5700 rpm
